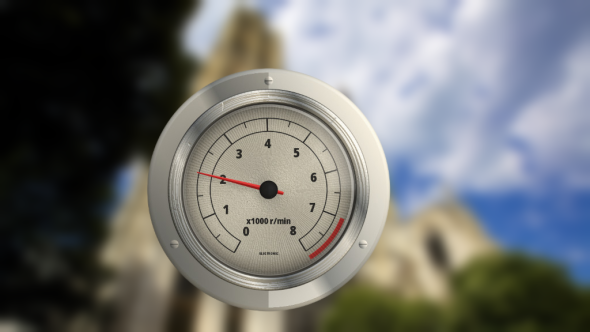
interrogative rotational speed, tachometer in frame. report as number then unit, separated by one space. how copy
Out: 2000 rpm
